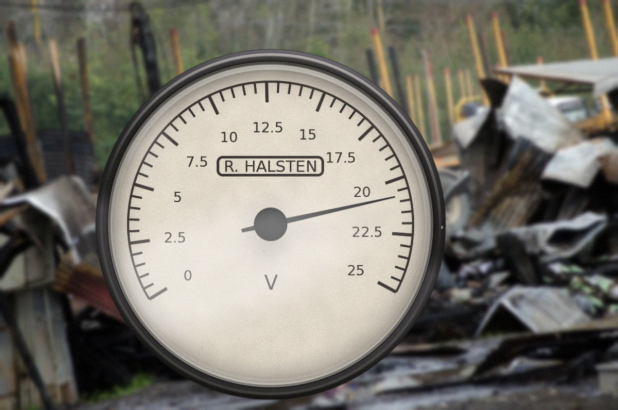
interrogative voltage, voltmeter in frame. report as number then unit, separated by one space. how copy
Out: 20.75 V
